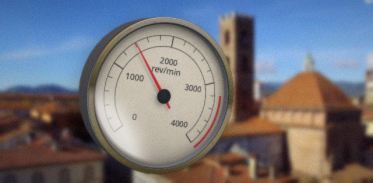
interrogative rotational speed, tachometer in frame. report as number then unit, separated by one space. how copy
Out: 1400 rpm
